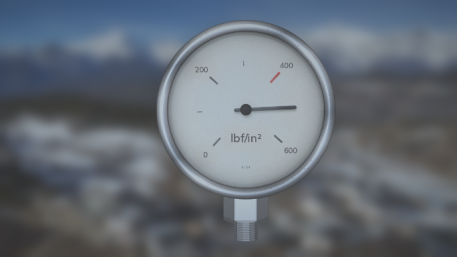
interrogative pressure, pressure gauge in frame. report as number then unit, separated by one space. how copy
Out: 500 psi
